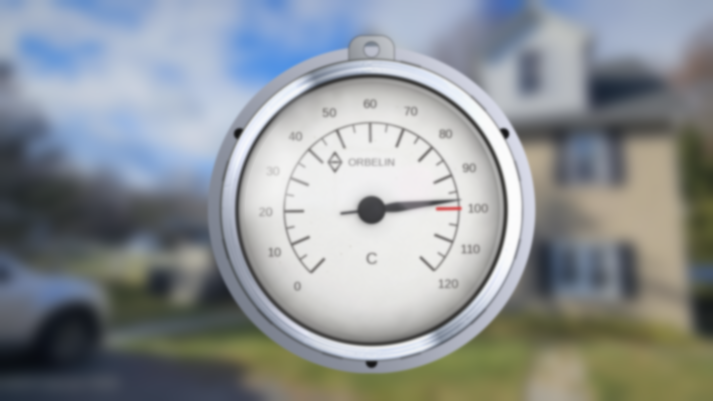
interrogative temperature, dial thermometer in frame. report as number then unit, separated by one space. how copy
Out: 97.5 °C
